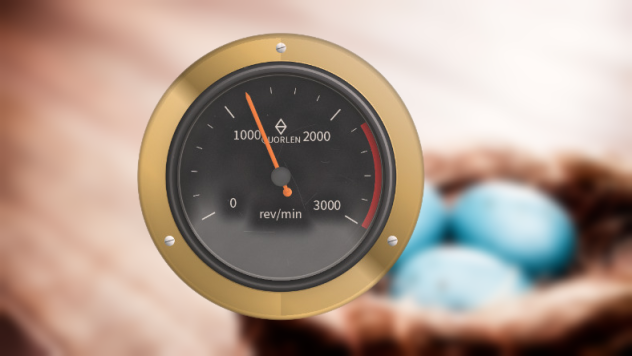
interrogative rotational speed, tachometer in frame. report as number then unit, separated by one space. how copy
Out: 1200 rpm
